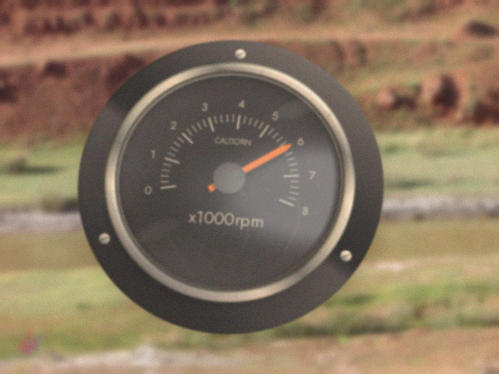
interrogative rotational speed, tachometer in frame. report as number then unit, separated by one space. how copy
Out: 6000 rpm
